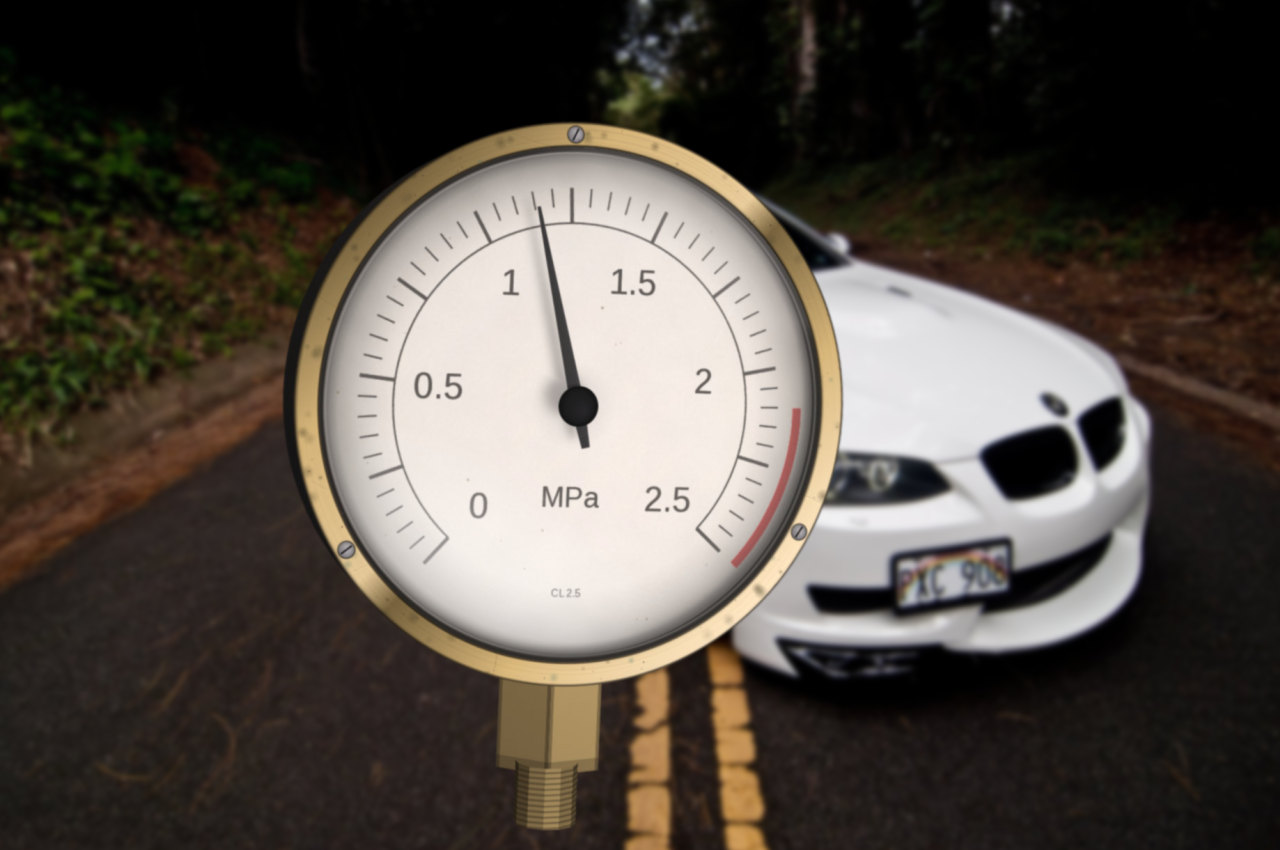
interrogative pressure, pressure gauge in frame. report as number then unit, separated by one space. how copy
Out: 1.15 MPa
